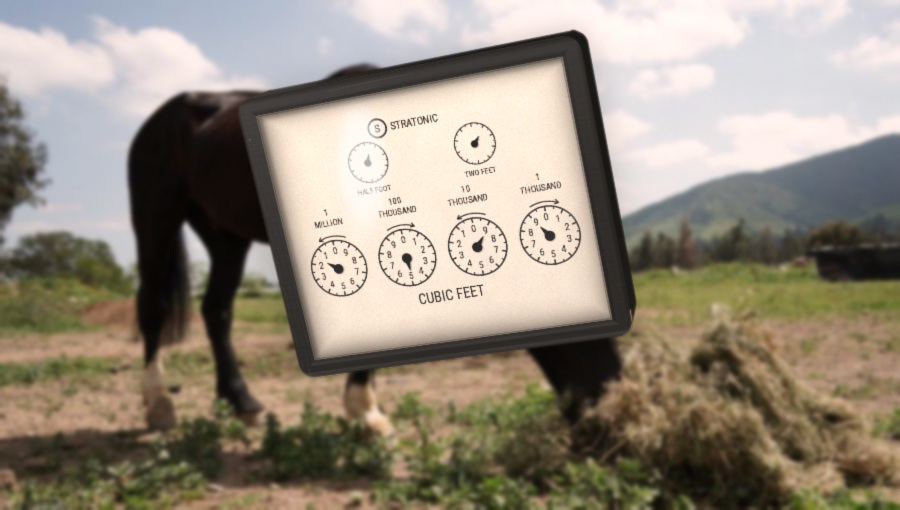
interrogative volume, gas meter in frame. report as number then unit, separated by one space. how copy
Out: 148900 ft³
